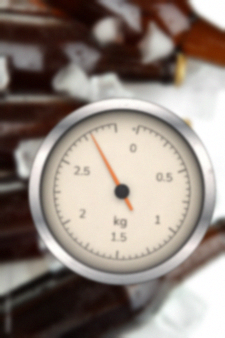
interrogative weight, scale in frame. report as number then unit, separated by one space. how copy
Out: 2.8 kg
